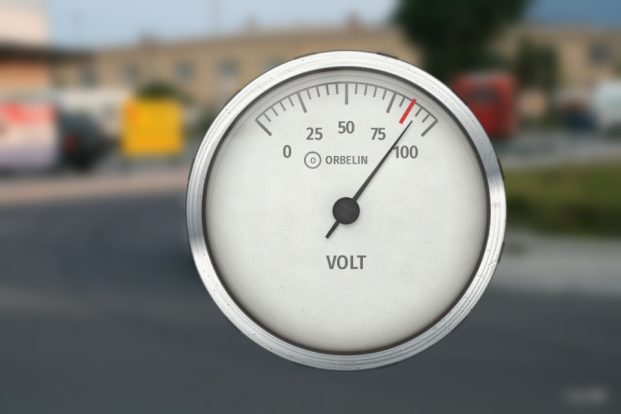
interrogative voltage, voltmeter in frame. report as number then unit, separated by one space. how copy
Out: 90 V
